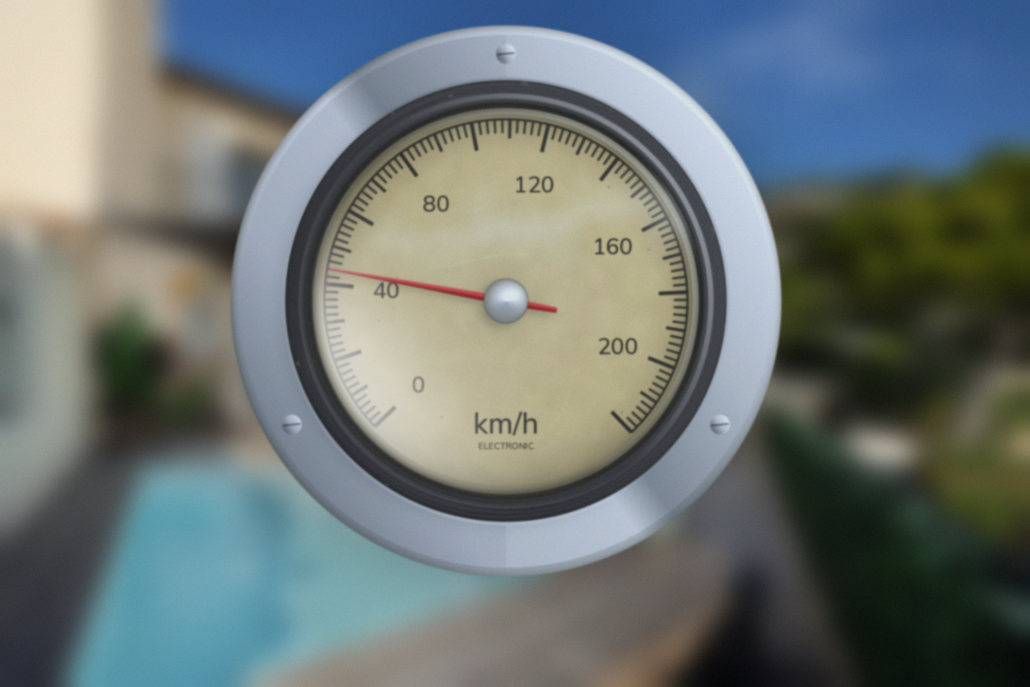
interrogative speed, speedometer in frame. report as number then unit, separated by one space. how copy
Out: 44 km/h
